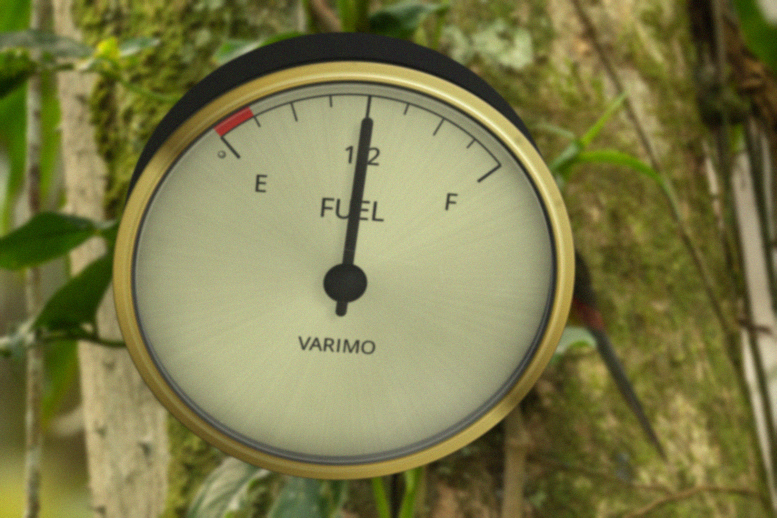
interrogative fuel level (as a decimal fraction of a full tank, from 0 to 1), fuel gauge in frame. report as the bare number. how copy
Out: 0.5
